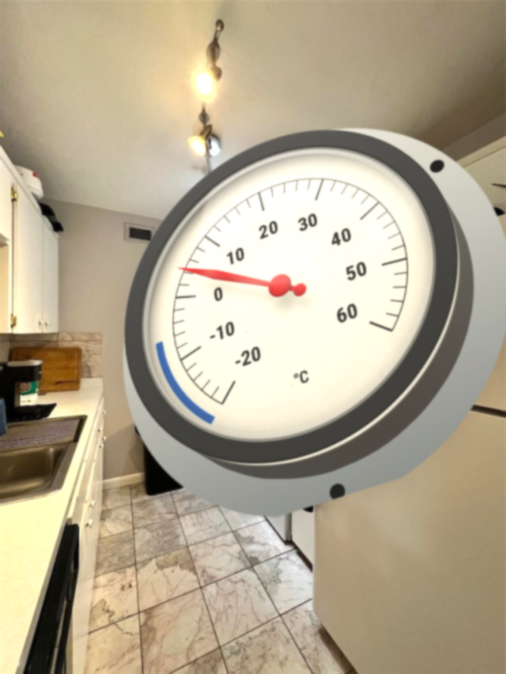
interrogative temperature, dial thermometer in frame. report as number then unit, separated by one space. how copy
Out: 4 °C
